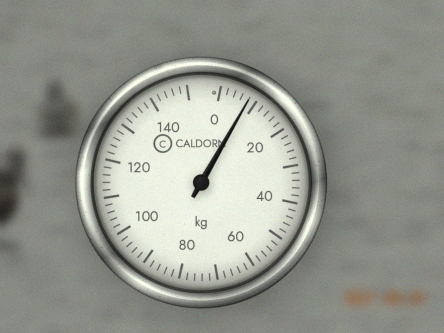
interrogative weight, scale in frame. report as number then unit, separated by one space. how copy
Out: 8 kg
